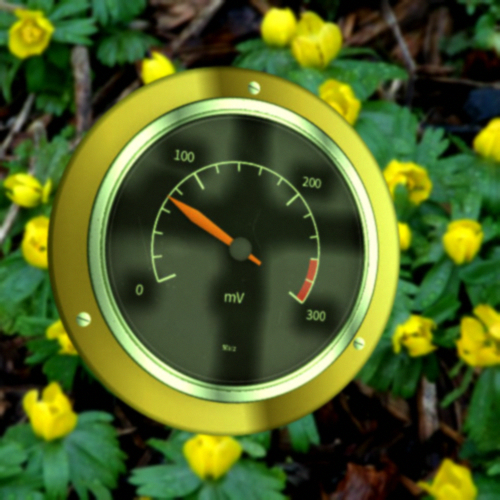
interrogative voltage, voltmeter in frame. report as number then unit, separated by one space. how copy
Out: 70 mV
